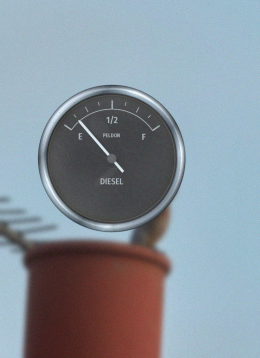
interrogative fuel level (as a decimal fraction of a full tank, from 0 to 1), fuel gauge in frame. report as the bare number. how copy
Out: 0.125
